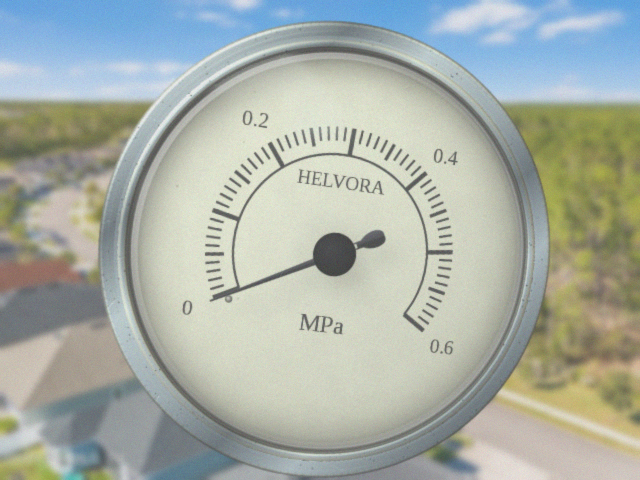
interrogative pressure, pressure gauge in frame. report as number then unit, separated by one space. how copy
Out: 0 MPa
